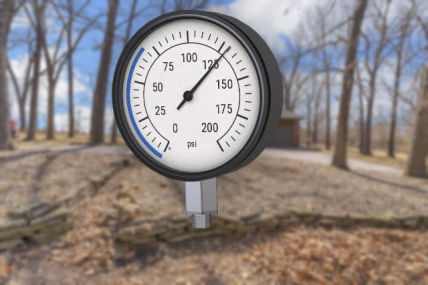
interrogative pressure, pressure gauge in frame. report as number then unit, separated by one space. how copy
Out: 130 psi
